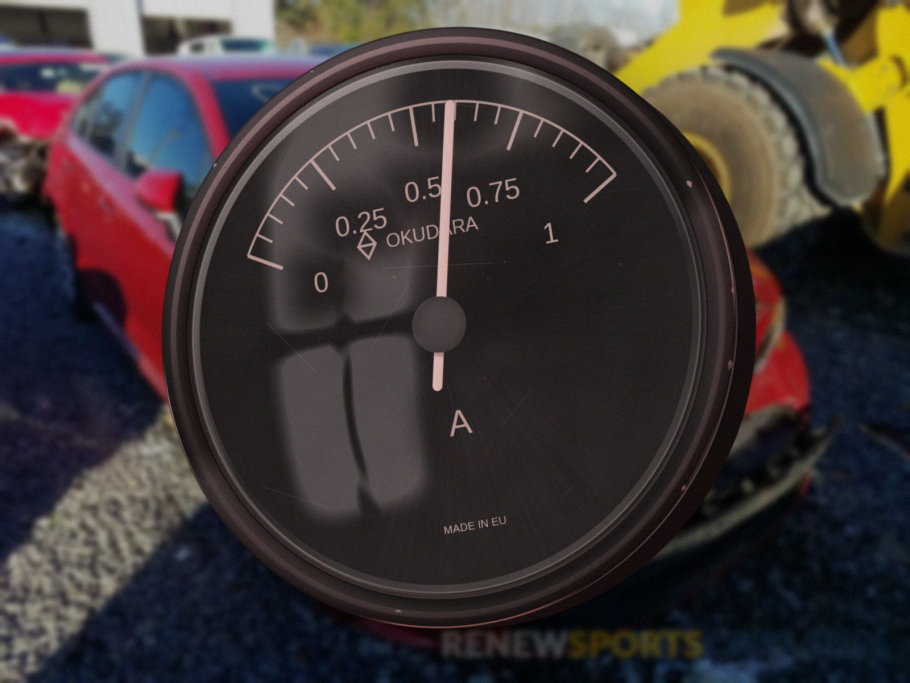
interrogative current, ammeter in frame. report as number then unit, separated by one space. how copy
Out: 0.6 A
